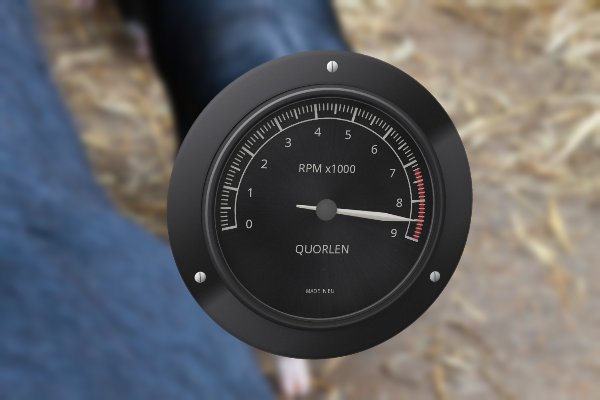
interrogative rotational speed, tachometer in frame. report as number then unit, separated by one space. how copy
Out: 8500 rpm
